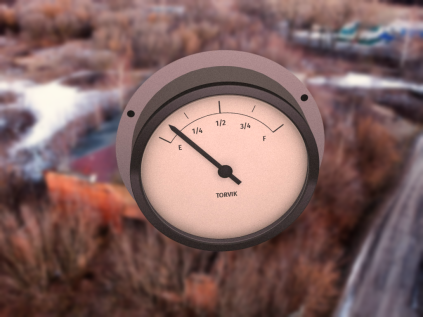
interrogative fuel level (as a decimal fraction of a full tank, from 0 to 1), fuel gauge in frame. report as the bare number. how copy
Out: 0.125
